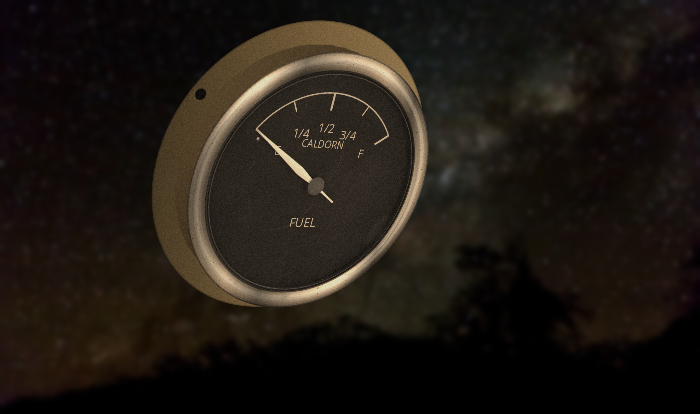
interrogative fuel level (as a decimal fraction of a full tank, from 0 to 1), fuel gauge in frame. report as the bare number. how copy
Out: 0
